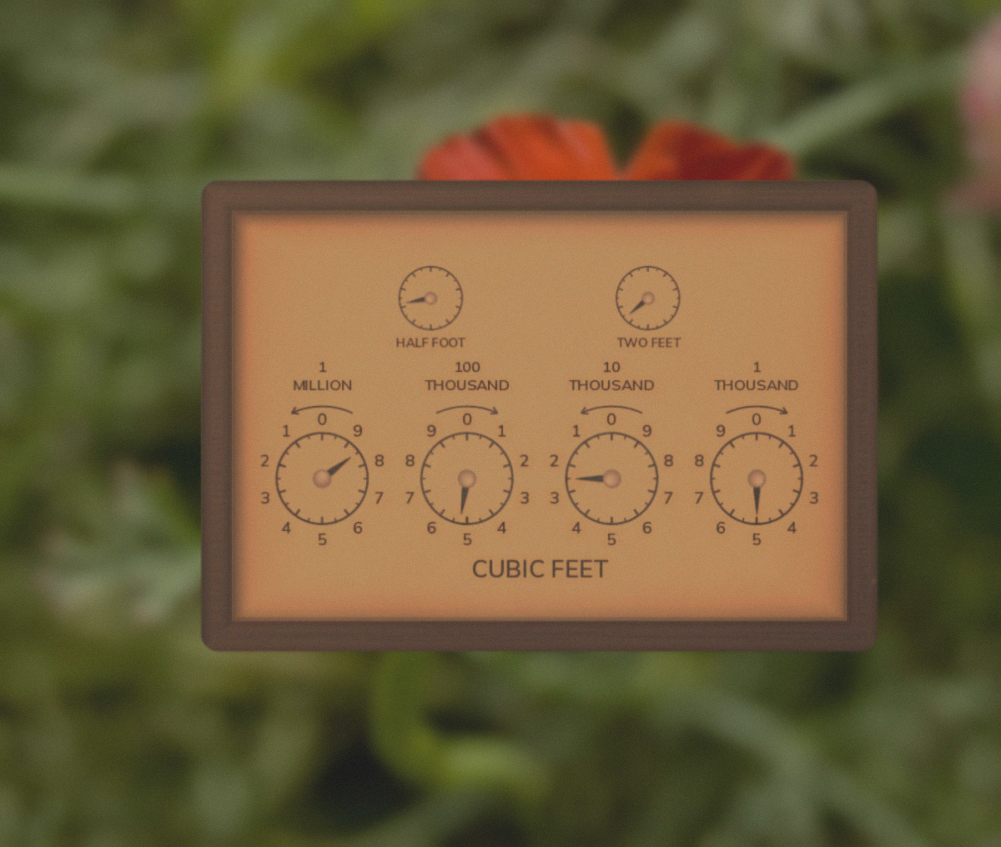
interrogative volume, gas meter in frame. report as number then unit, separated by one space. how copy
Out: 852500 ft³
